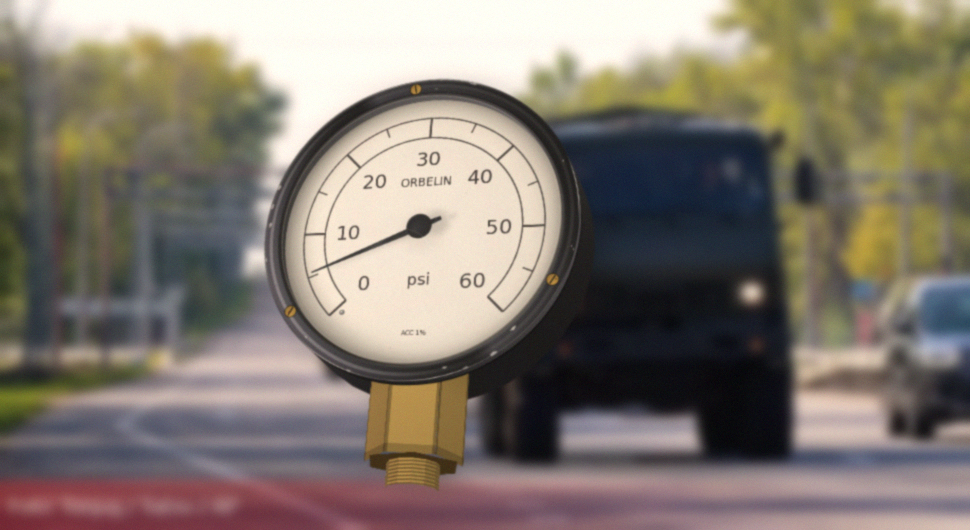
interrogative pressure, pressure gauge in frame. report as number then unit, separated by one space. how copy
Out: 5 psi
